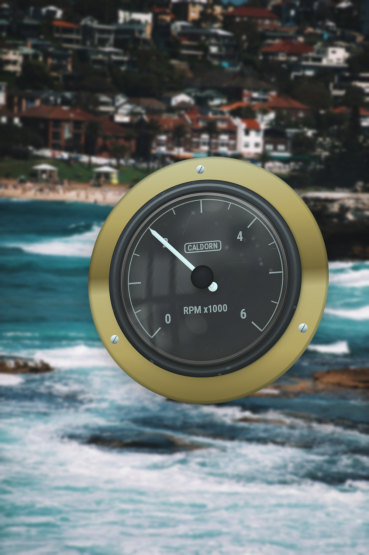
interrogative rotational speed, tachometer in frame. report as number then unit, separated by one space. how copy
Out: 2000 rpm
